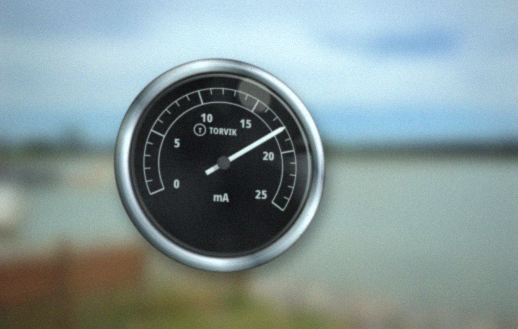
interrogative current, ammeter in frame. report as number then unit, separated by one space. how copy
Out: 18 mA
